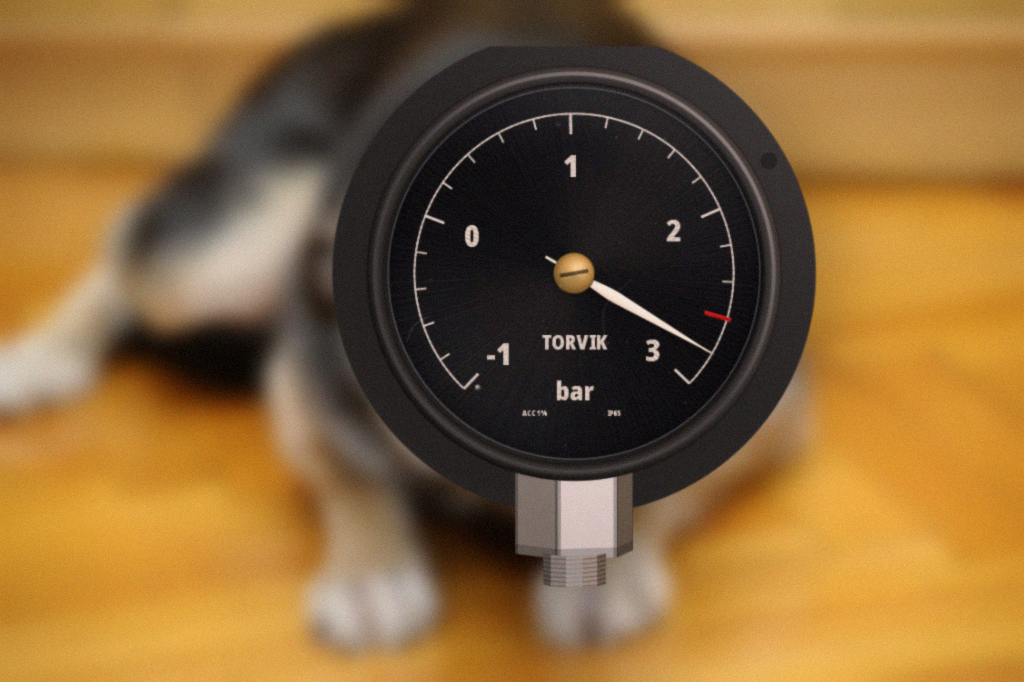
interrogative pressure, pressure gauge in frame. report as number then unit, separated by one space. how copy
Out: 2.8 bar
